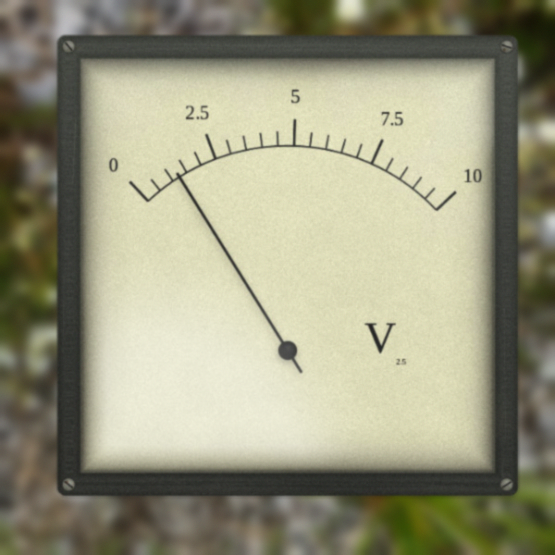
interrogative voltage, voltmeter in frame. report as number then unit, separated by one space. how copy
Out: 1.25 V
